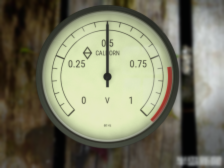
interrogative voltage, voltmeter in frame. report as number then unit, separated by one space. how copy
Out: 0.5 V
